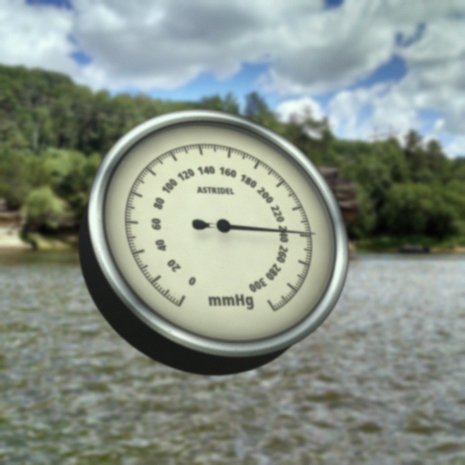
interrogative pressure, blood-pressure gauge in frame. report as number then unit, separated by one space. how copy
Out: 240 mmHg
